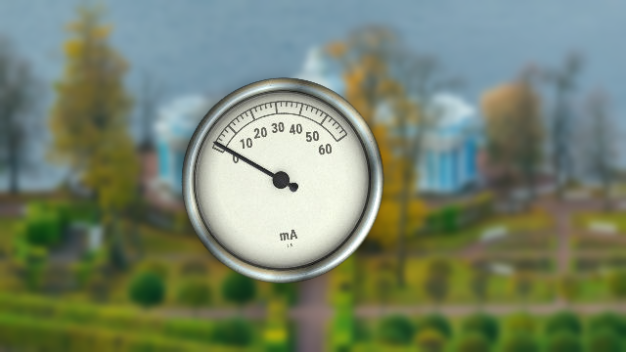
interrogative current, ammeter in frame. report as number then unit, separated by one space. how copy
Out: 2 mA
